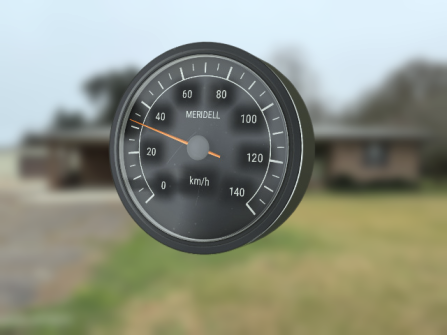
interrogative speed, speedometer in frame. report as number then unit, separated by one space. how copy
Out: 32.5 km/h
